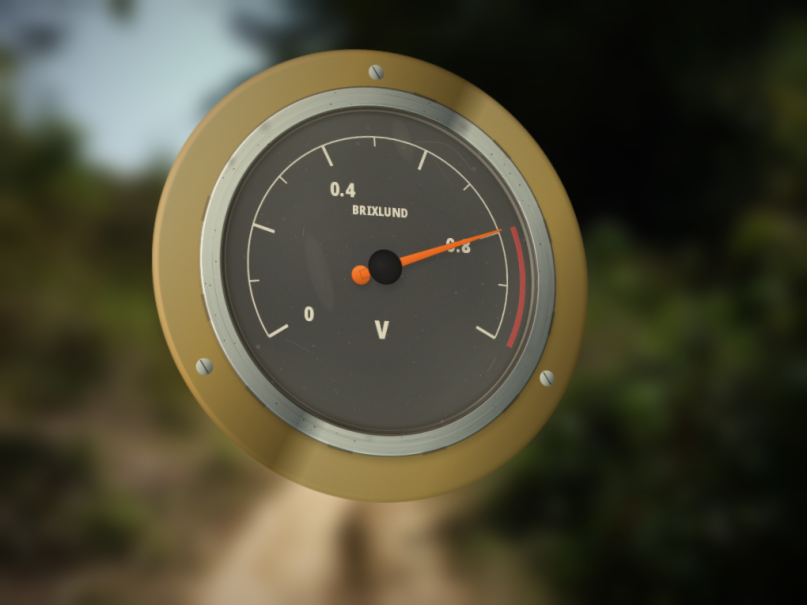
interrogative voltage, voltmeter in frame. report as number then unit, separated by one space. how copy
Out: 0.8 V
